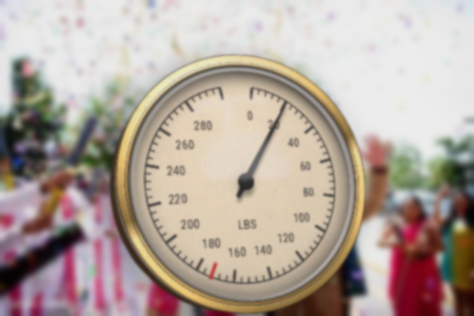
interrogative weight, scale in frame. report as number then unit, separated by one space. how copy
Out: 20 lb
